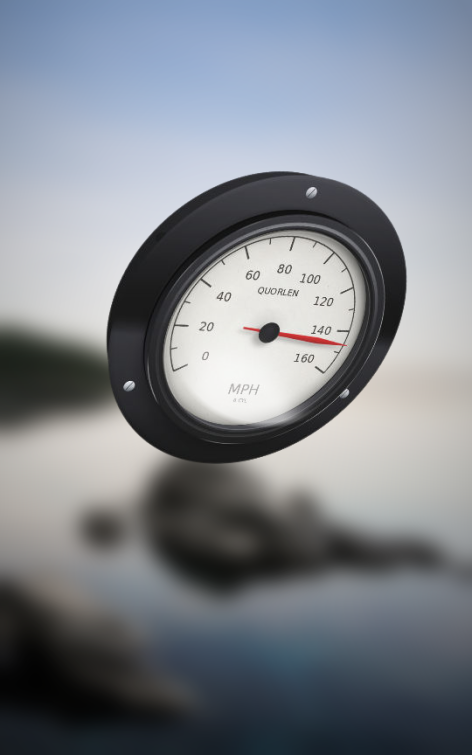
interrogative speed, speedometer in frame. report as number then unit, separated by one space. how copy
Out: 145 mph
